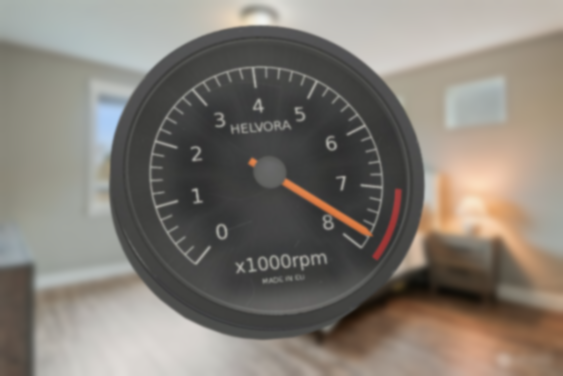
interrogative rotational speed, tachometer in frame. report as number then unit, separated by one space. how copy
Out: 7800 rpm
